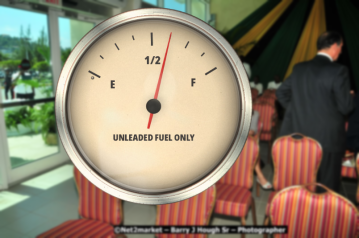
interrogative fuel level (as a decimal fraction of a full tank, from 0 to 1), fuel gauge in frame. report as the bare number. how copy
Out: 0.625
